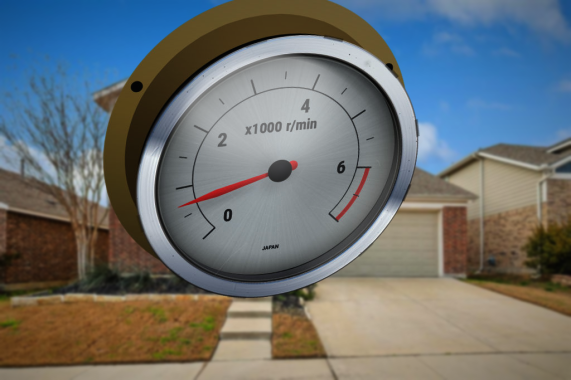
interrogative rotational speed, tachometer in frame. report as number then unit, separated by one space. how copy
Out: 750 rpm
